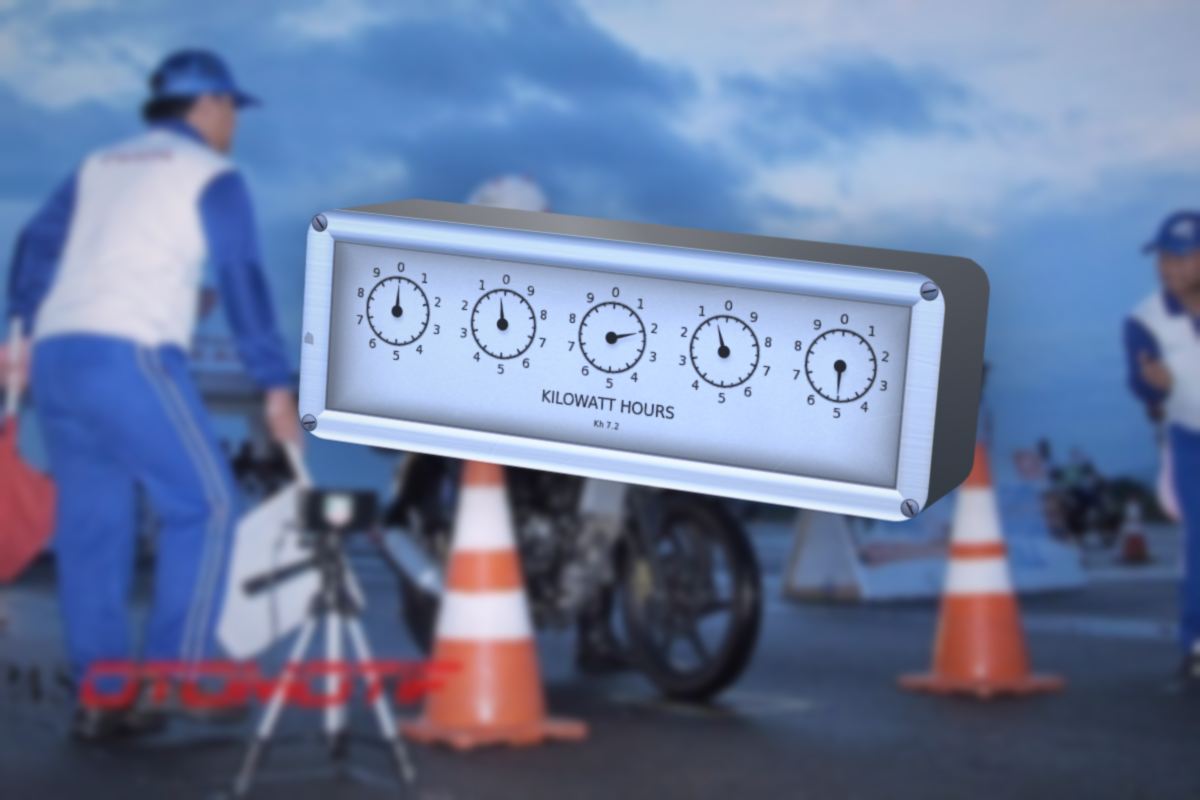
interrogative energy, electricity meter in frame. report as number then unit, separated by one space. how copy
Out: 205 kWh
